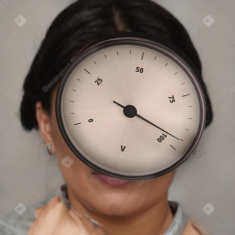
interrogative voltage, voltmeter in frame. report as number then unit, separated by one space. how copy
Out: 95 V
